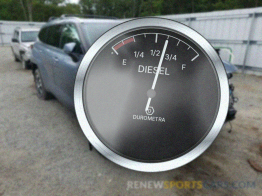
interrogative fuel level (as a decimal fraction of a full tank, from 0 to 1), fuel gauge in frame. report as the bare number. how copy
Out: 0.625
